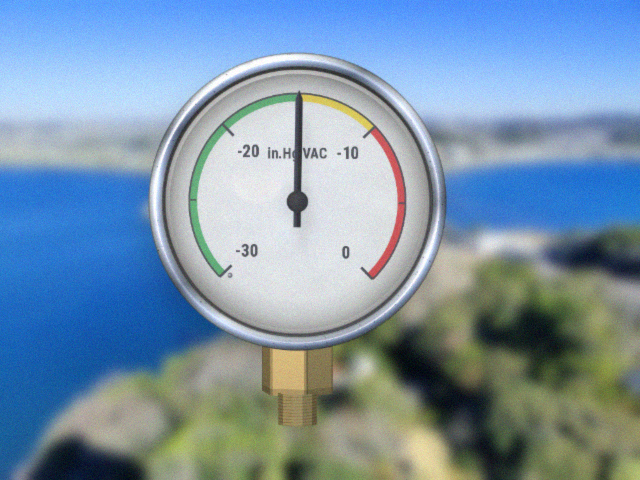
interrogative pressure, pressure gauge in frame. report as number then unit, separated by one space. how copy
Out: -15 inHg
